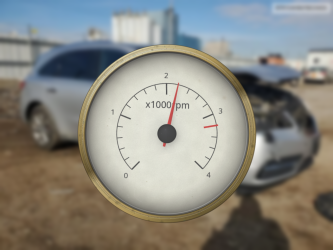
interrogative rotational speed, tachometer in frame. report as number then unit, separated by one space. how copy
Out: 2200 rpm
